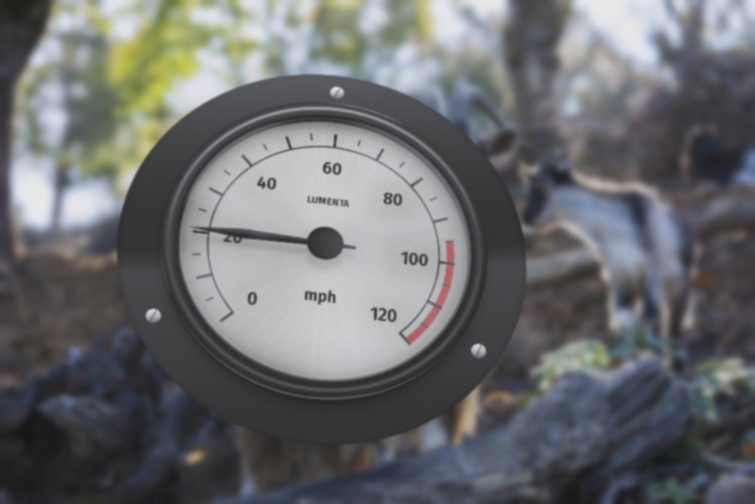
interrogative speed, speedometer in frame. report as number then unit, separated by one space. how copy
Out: 20 mph
